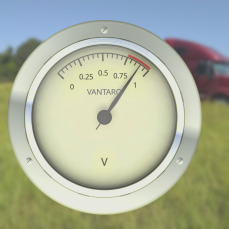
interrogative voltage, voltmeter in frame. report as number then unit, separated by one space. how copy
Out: 0.9 V
